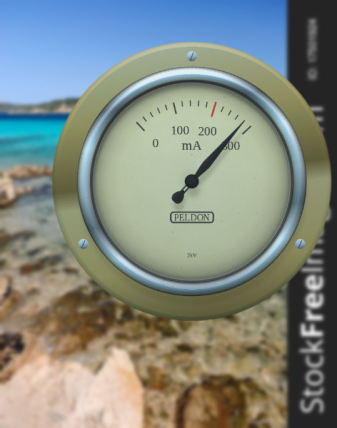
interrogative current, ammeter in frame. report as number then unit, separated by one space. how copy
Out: 280 mA
